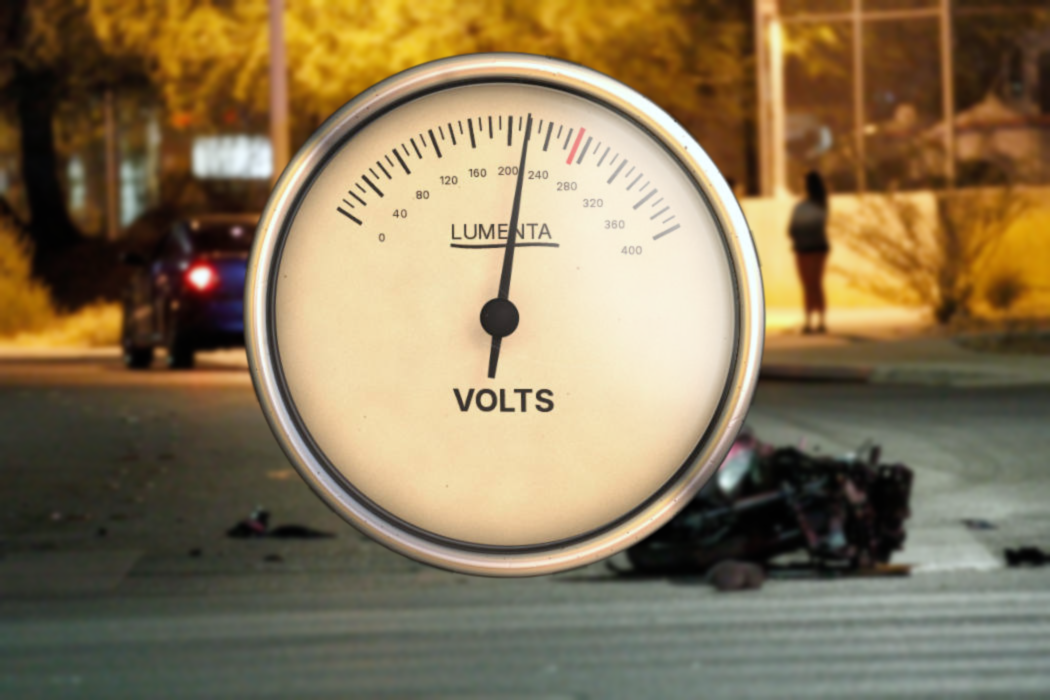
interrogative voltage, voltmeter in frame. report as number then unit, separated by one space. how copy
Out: 220 V
